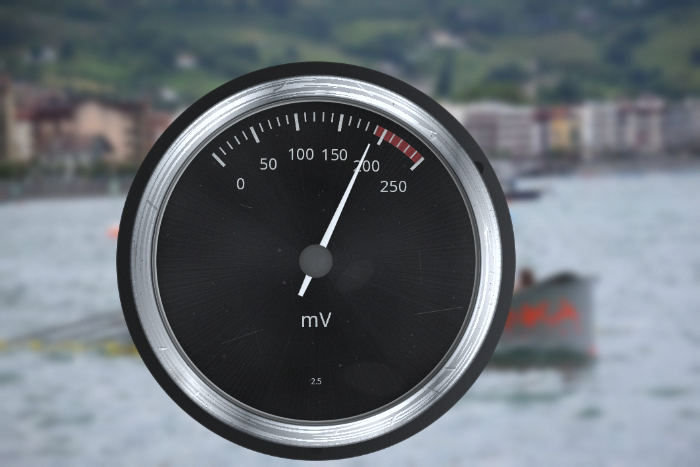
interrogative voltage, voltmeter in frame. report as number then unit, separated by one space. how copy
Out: 190 mV
